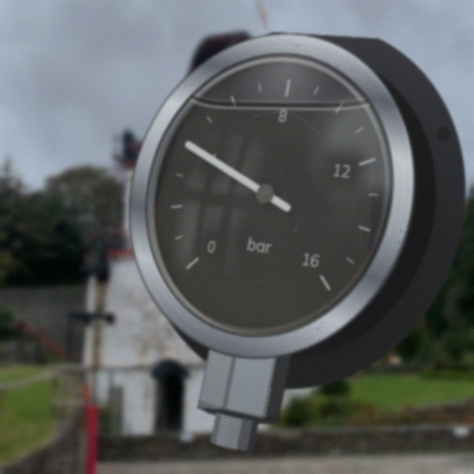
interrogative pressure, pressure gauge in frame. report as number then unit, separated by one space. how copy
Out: 4 bar
